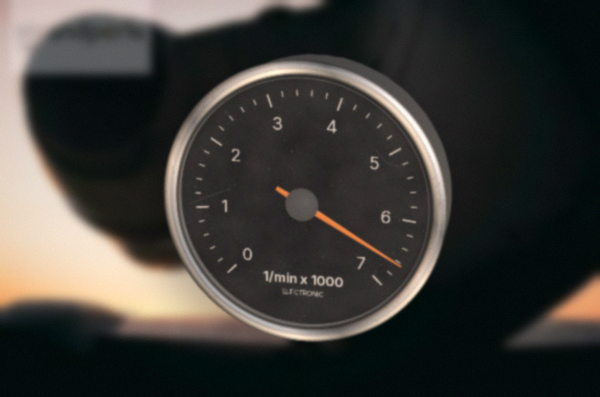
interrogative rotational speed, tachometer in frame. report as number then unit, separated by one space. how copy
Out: 6600 rpm
